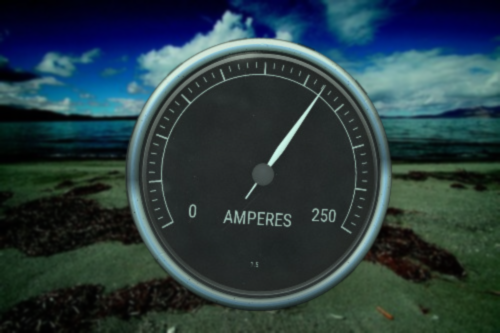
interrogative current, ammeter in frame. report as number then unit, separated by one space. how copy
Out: 160 A
